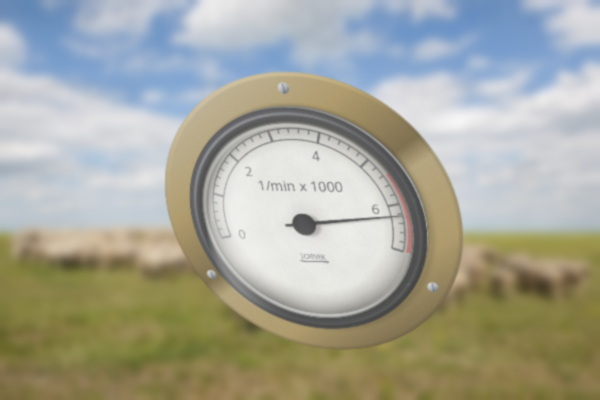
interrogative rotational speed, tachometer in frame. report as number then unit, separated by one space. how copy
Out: 6200 rpm
